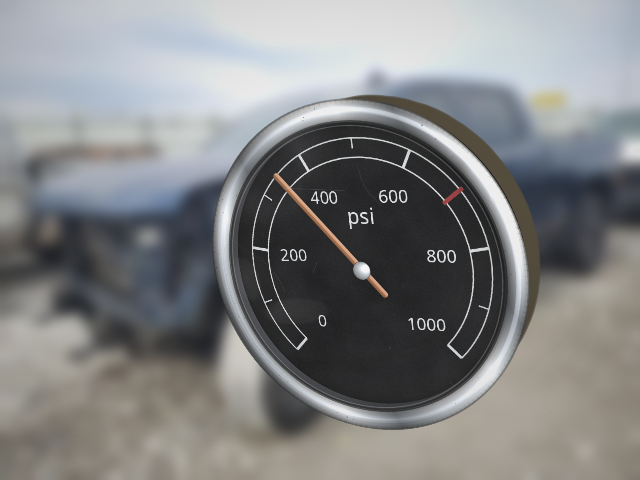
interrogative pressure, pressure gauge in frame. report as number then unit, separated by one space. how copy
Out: 350 psi
